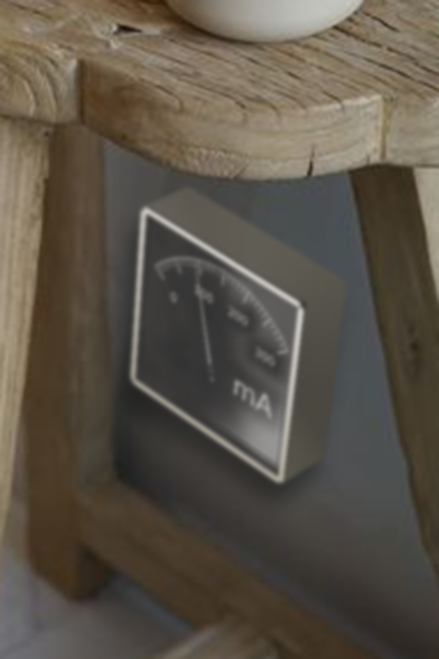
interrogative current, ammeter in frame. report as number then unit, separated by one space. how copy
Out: 100 mA
